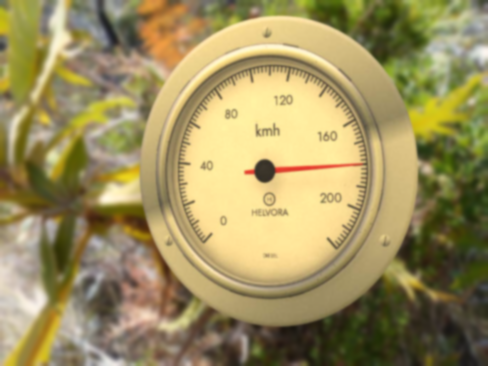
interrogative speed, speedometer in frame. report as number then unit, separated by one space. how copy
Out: 180 km/h
